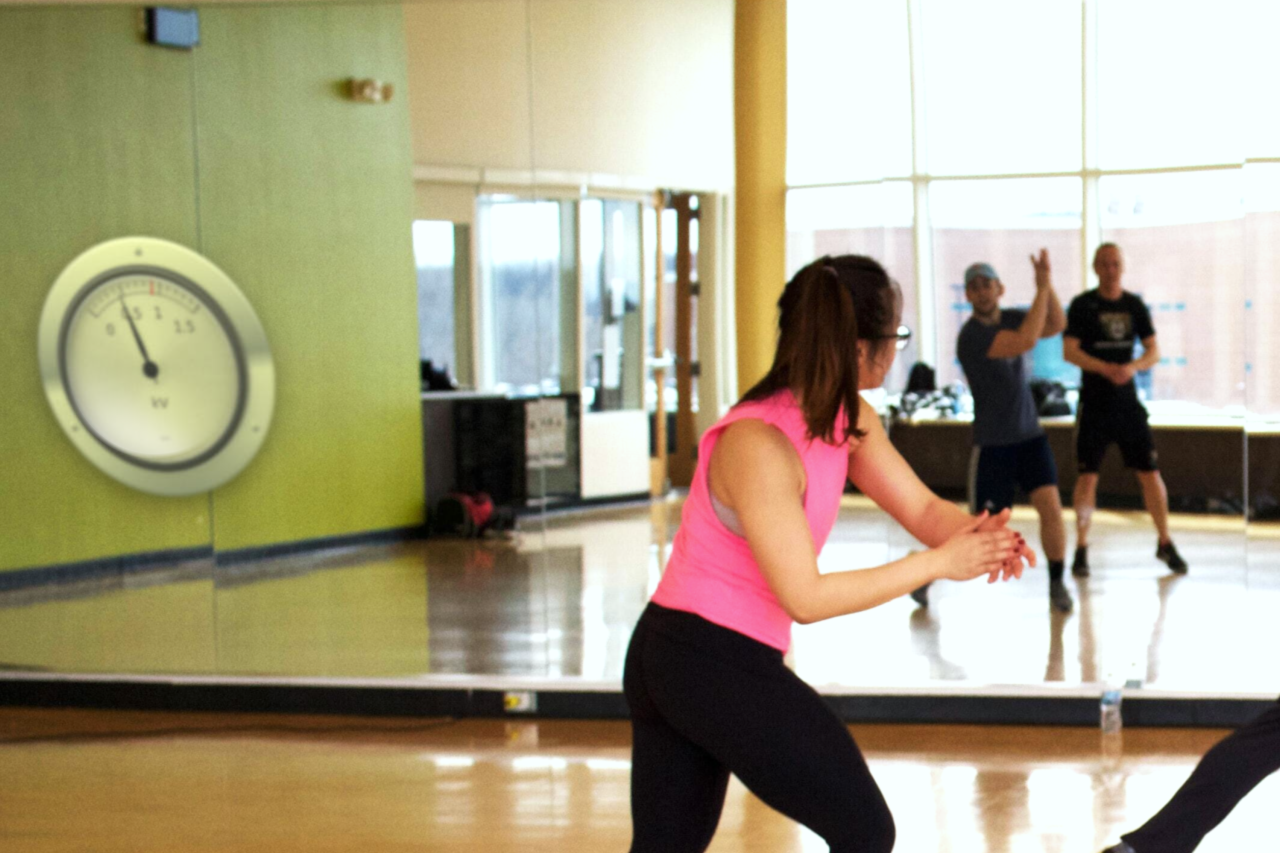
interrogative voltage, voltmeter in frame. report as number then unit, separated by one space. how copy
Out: 0.5 kV
